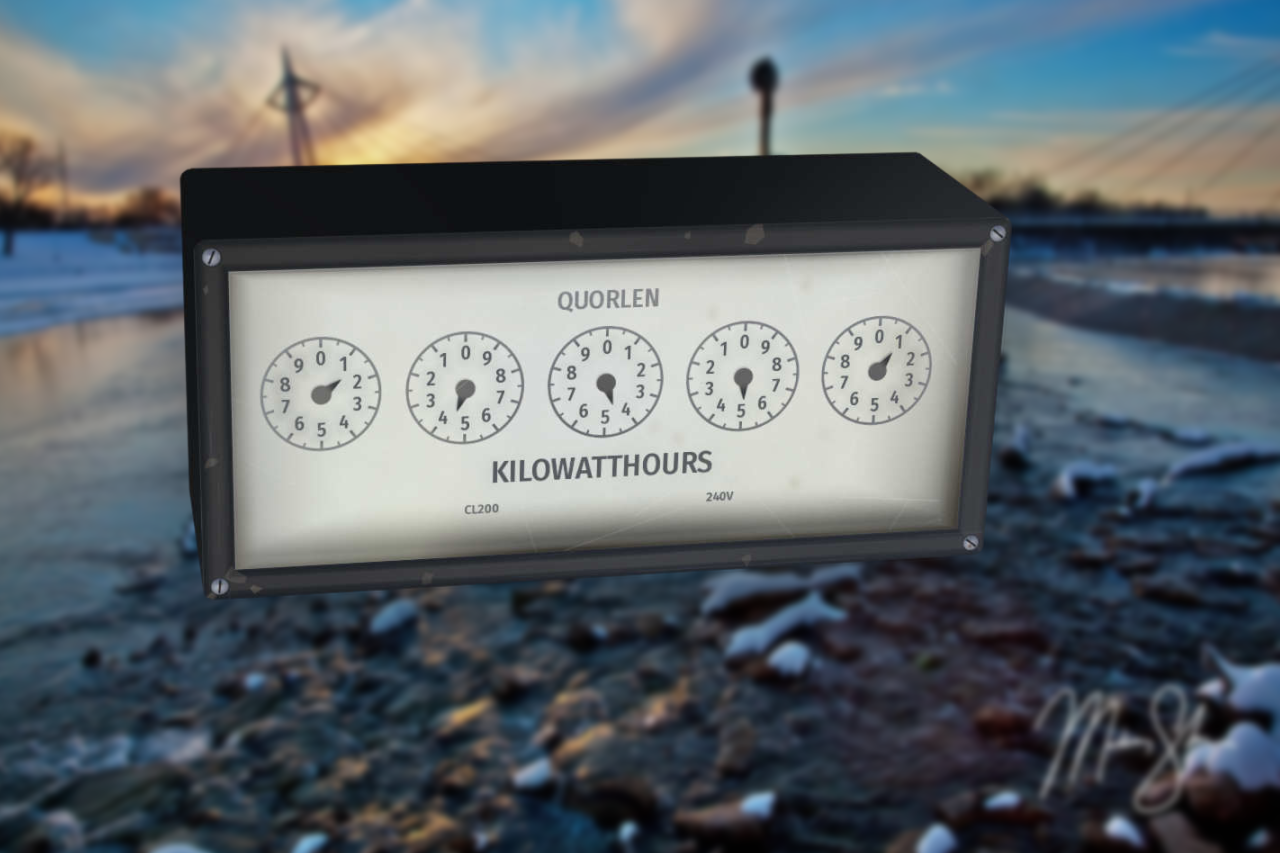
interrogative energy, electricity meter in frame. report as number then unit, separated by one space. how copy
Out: 14451 kWh
